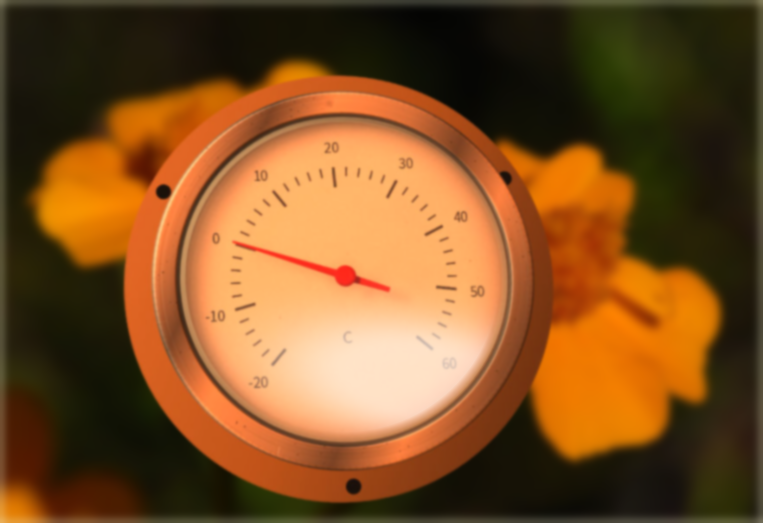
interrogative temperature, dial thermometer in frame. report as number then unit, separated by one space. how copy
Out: 0 °C
